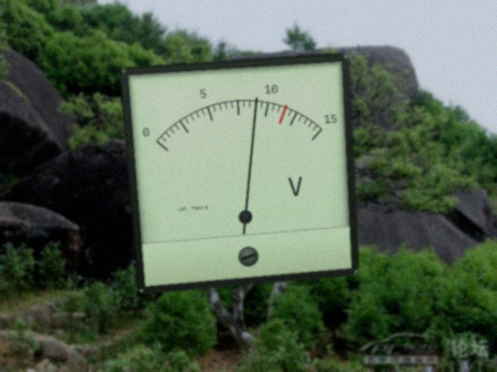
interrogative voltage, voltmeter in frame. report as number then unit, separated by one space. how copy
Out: 9 V
